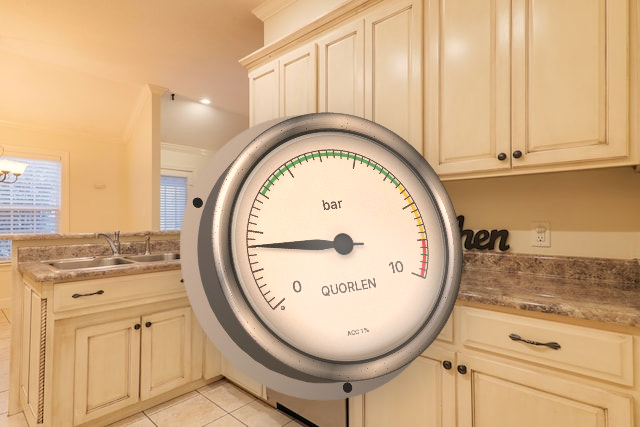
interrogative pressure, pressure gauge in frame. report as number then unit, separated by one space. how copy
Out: 1.6 bar
